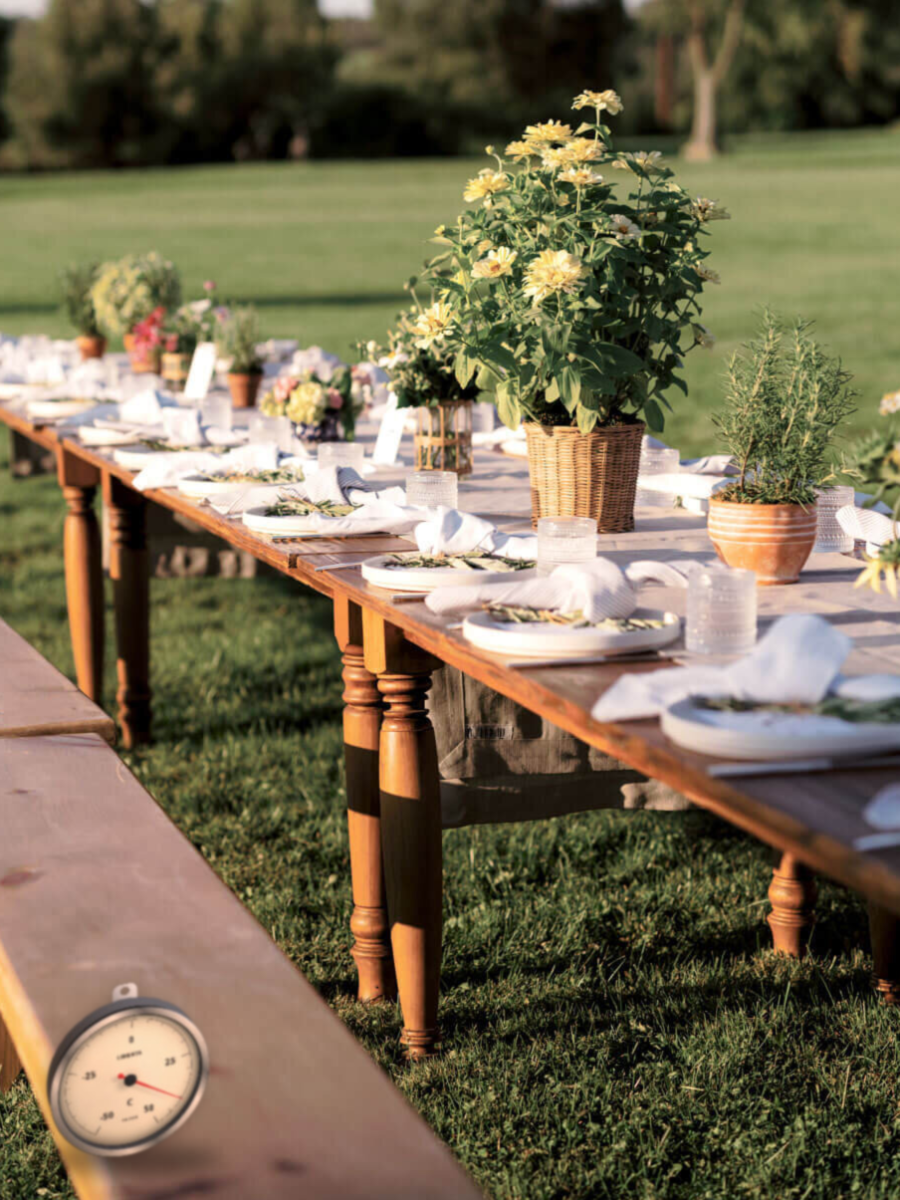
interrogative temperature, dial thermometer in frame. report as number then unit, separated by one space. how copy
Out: 40 °C
